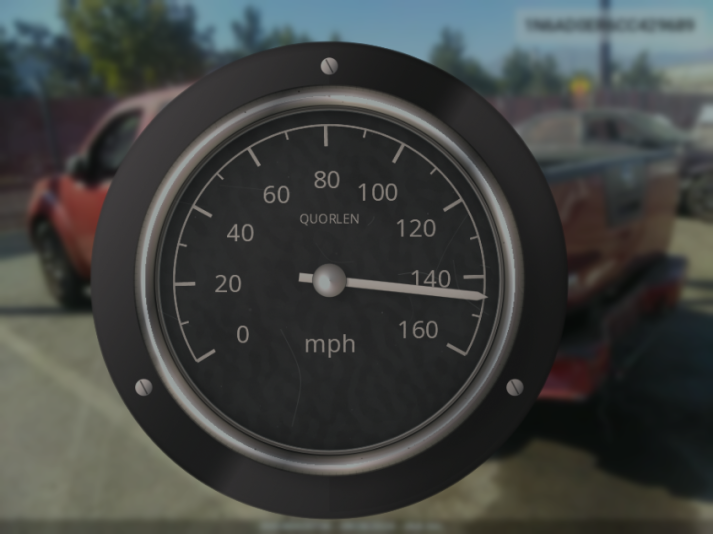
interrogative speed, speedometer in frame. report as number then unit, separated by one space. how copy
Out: 145 mph
